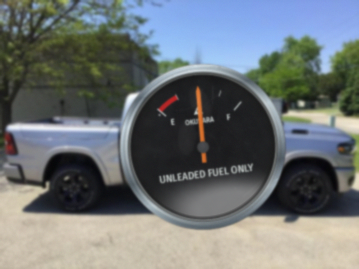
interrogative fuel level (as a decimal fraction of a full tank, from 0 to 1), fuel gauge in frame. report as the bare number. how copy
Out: 0.5
